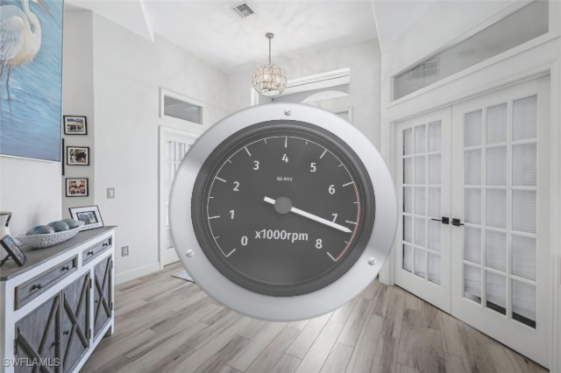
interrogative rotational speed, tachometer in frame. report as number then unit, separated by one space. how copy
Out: 7250 rpm
